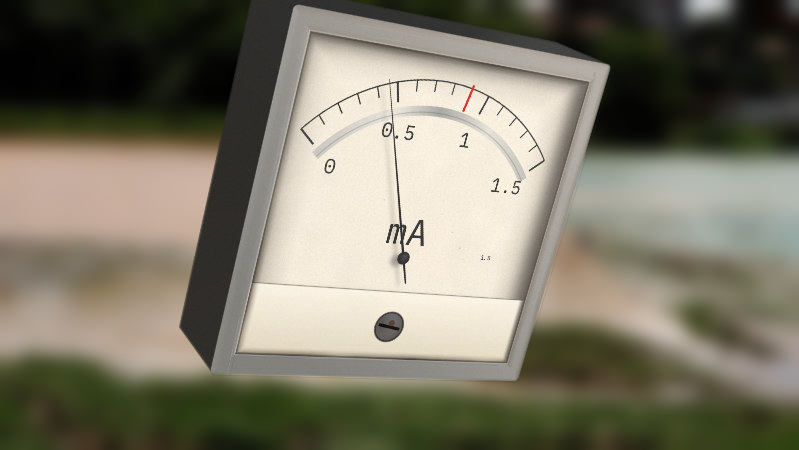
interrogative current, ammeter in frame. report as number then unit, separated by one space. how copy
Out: 0.45 mA
